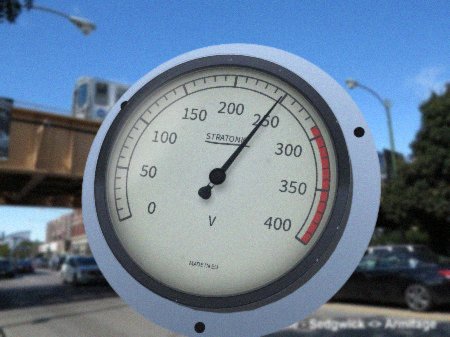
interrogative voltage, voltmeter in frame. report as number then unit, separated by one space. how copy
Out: 250 V
